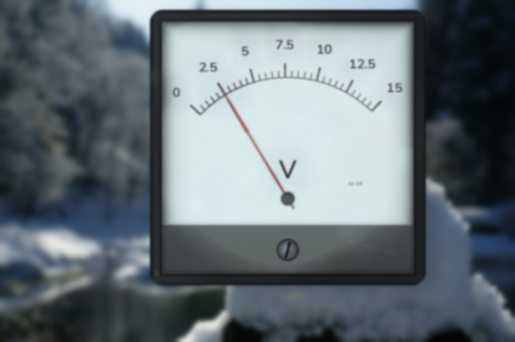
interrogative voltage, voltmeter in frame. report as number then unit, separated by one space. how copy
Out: 2.5 V
